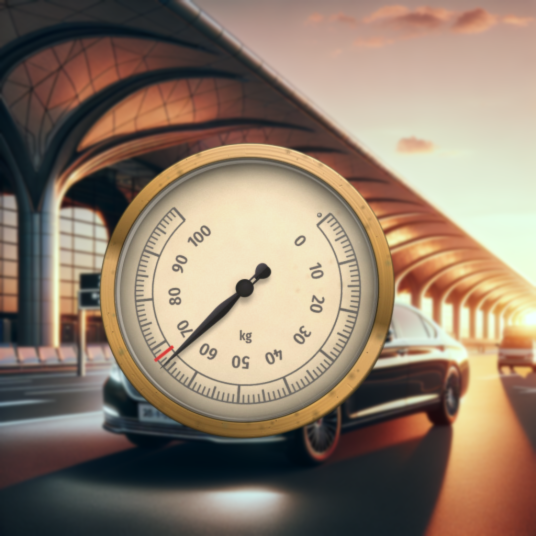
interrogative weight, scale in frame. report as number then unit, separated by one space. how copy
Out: 66 kg
